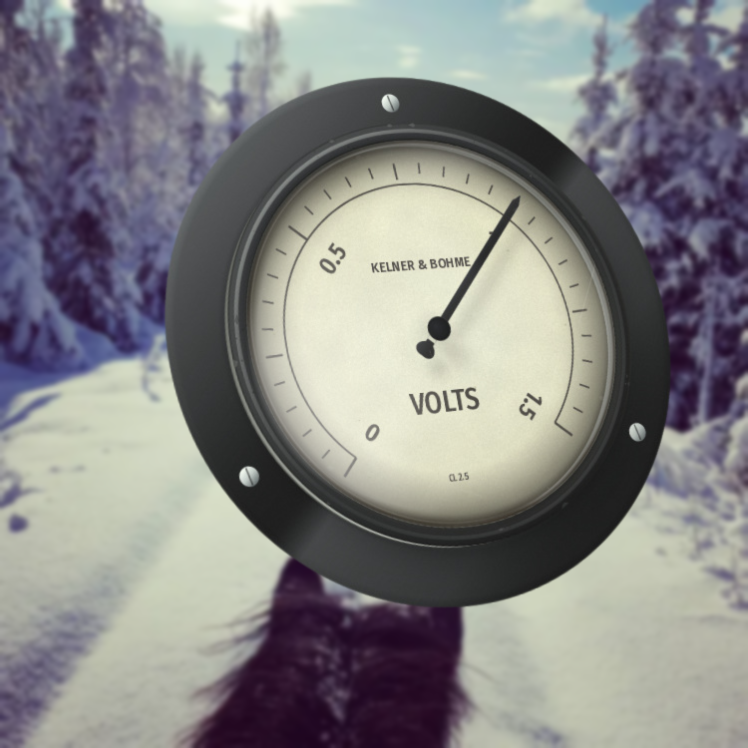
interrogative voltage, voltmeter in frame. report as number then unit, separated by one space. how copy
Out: 1 V
